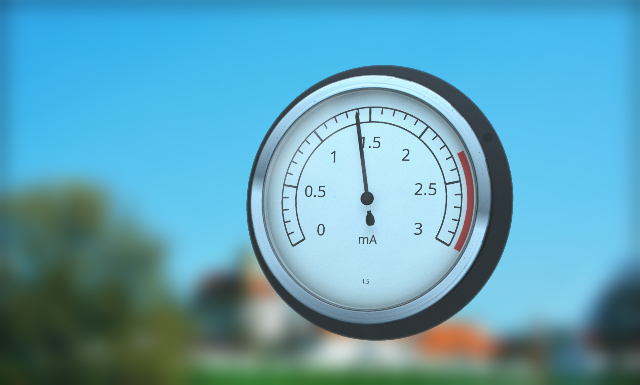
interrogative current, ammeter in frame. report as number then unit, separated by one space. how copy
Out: 1.4 mA
